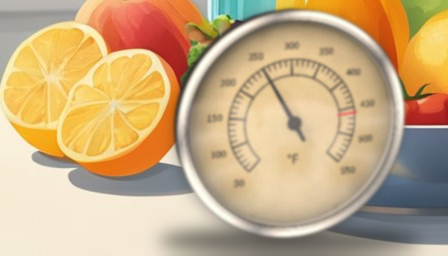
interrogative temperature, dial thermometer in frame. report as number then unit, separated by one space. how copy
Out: 250 °F
